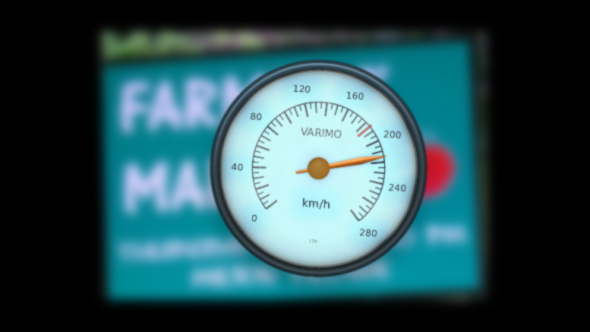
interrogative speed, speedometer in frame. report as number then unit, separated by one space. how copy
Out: 215 km/h
